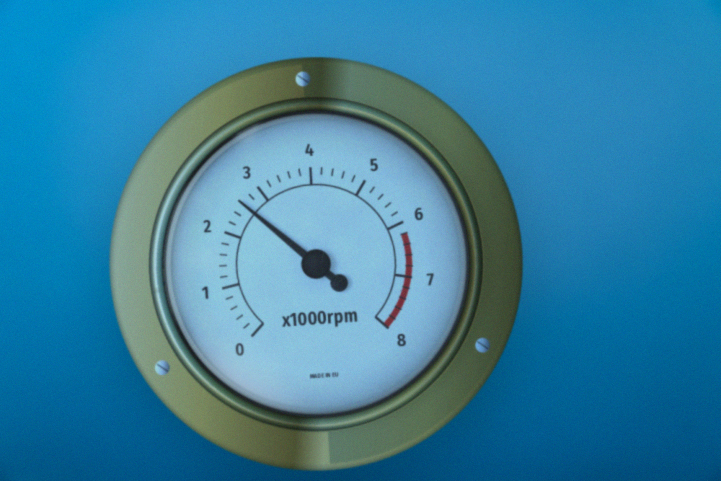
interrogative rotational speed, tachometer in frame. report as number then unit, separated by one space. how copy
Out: 2600 rpm
